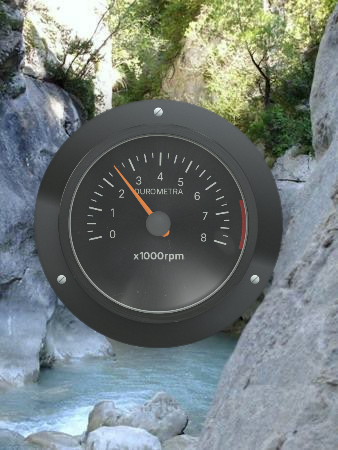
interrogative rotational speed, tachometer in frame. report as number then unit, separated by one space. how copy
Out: 2500 rpm
